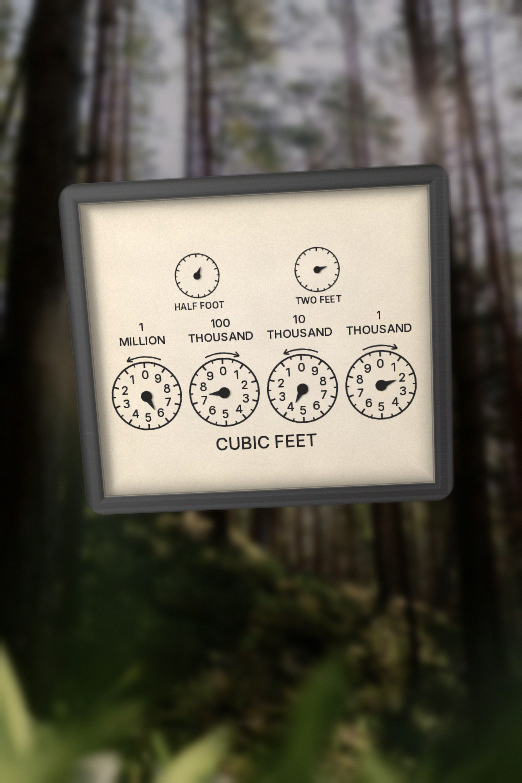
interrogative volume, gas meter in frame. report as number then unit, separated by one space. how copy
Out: 574200 ft³
